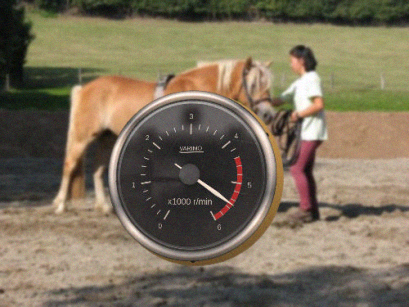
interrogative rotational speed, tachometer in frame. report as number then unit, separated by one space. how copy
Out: 5500 rpm
